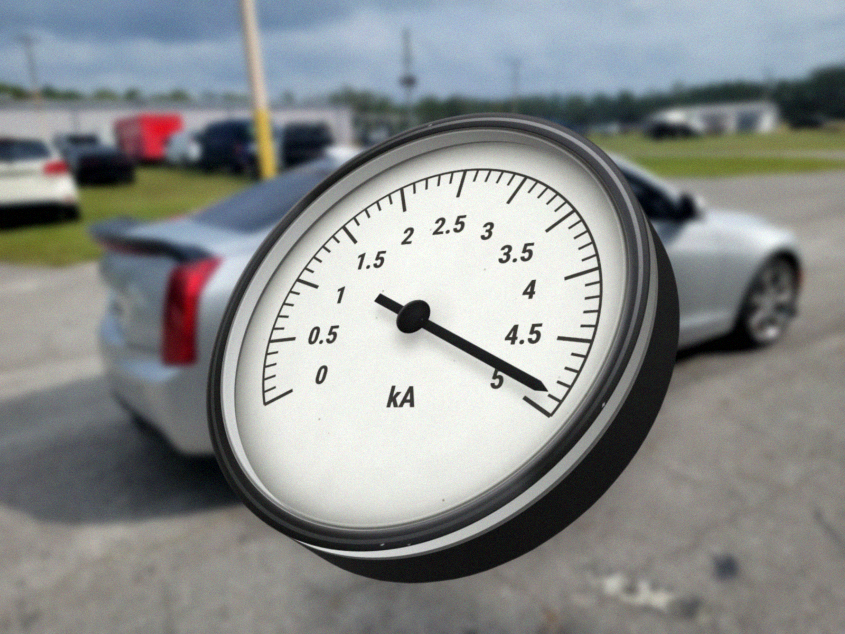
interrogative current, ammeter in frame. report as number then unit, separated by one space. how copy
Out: 4.9 kA
